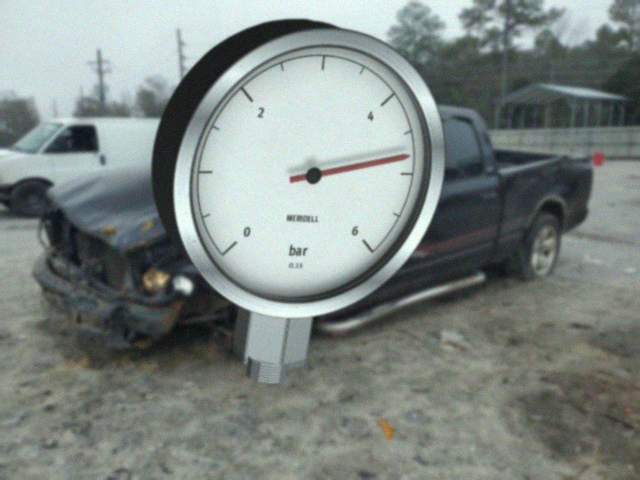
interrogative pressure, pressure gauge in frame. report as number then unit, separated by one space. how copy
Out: 4.75 bar
